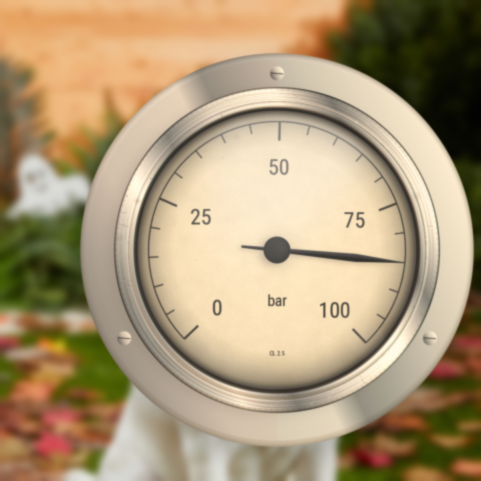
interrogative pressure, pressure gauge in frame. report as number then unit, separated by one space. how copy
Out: 85 bar
